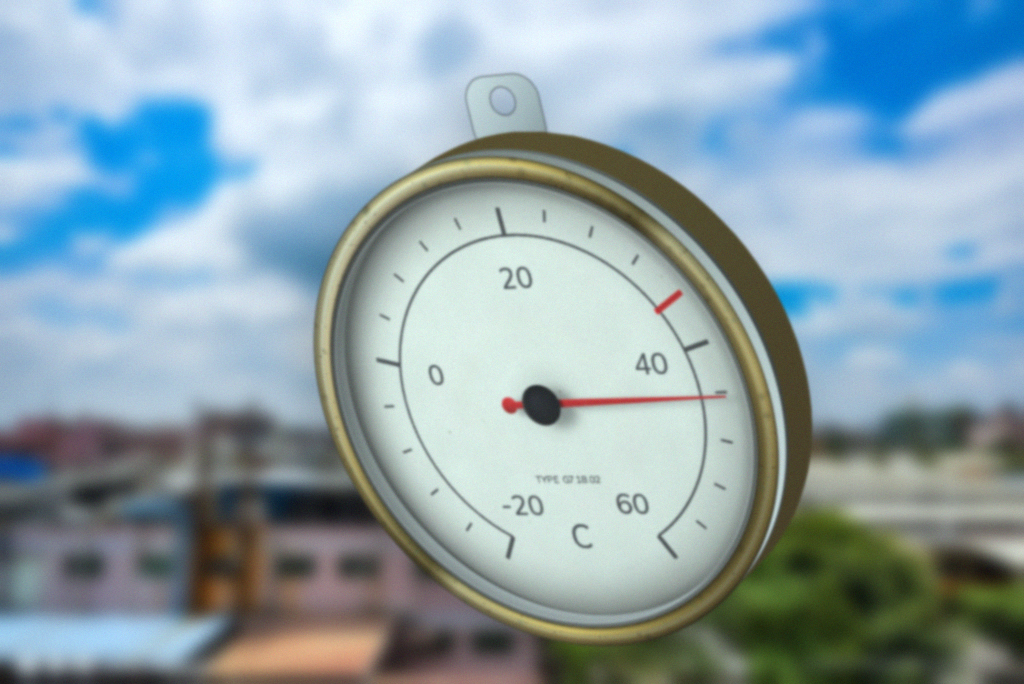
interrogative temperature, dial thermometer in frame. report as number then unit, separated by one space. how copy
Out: 44 °C
